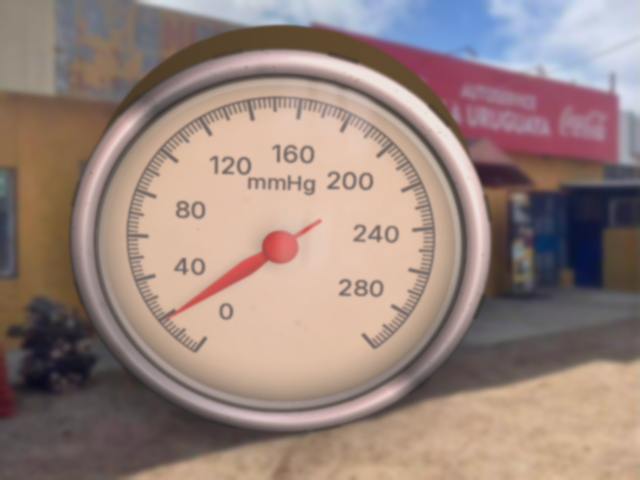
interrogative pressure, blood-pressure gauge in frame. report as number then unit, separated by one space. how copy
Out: 20 mmHg
